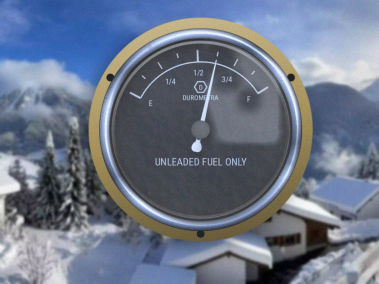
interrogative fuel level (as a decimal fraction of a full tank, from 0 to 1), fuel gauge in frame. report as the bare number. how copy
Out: 0.625
